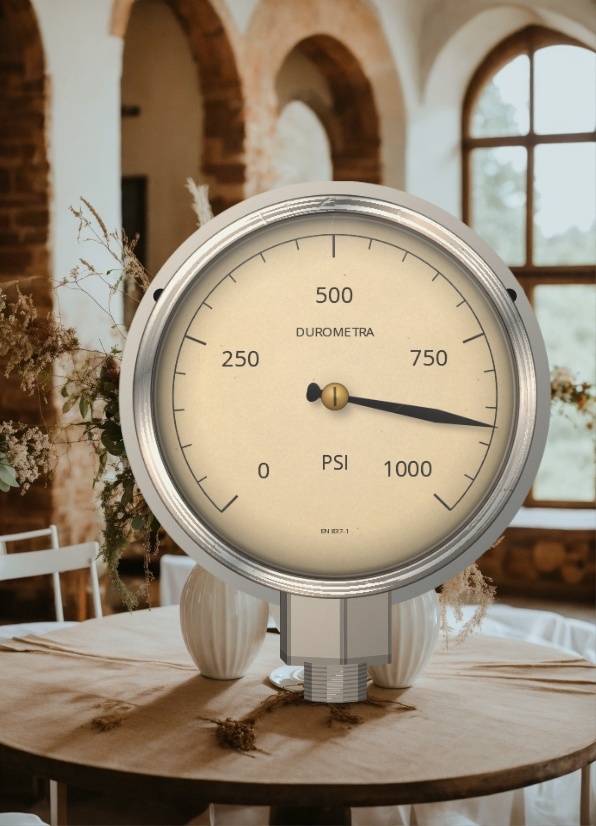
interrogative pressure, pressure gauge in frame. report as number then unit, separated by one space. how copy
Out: 875 psi
